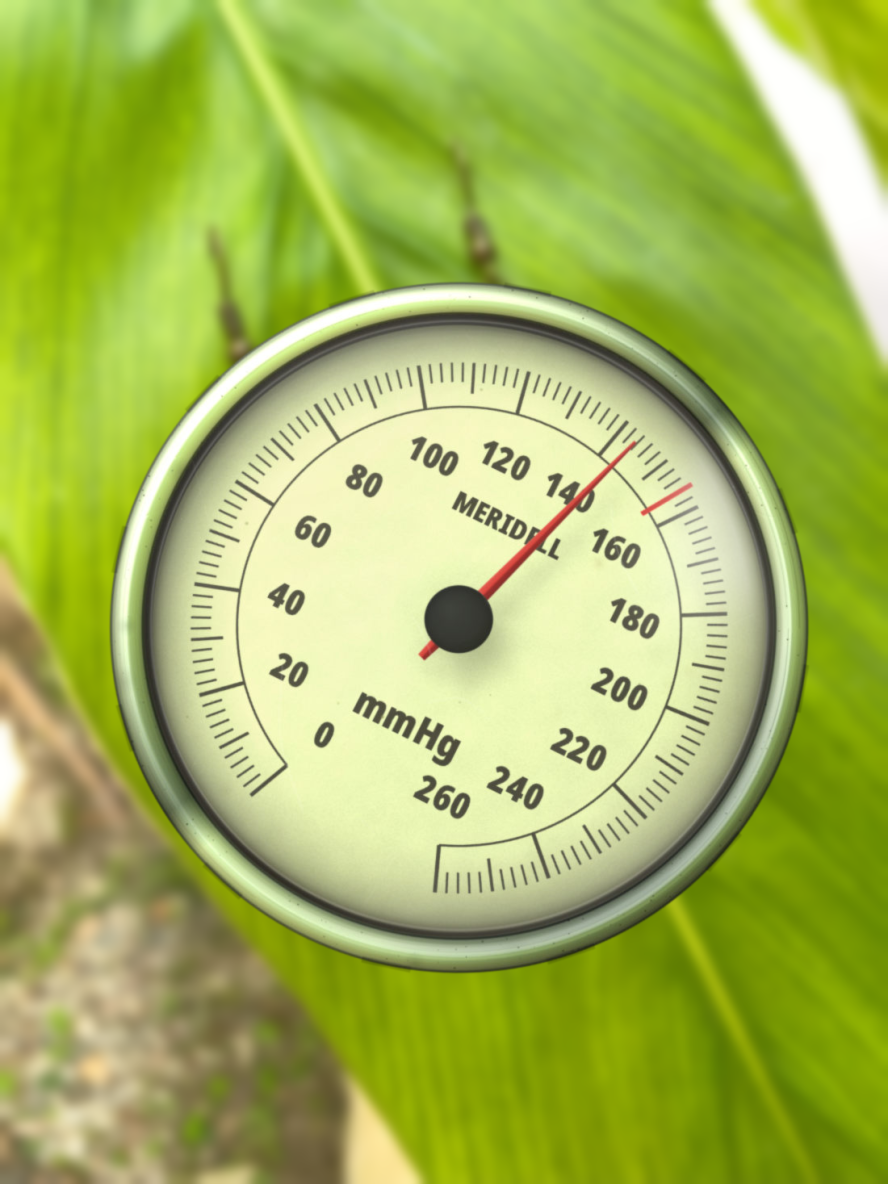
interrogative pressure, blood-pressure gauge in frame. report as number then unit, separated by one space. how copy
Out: 144 mmHg
